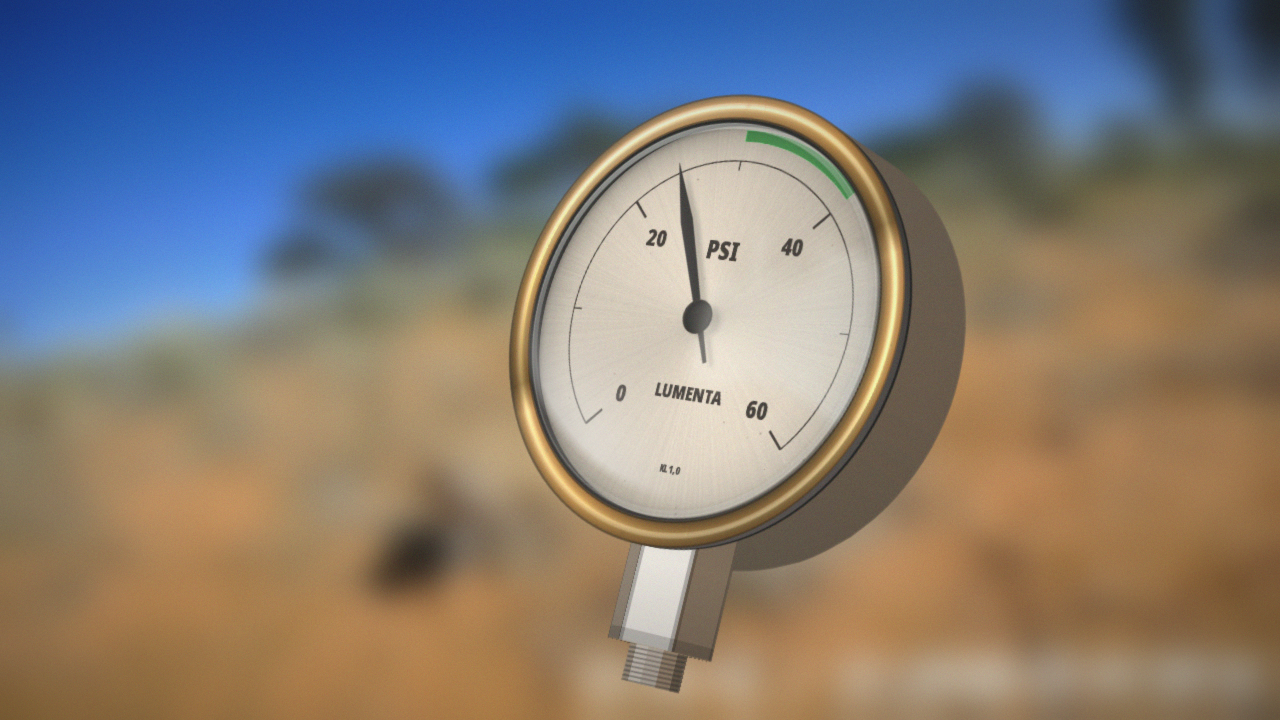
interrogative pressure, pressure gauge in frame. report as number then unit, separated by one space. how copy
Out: 25 psi
